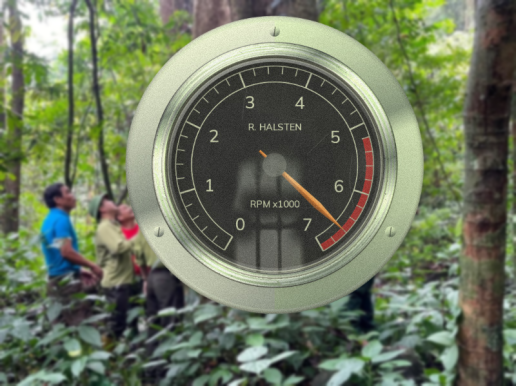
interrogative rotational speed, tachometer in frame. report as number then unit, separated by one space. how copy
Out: 6600 rpm
